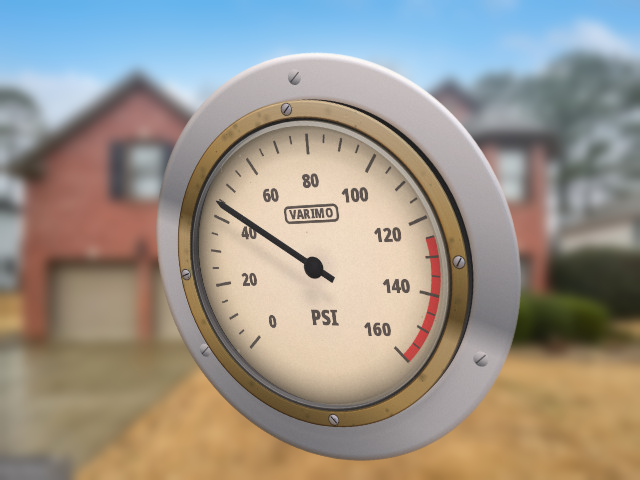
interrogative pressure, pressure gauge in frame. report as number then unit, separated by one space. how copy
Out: 45 psi
